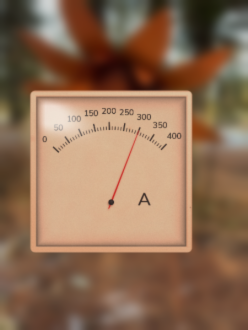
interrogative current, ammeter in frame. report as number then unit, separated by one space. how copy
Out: 300 A
